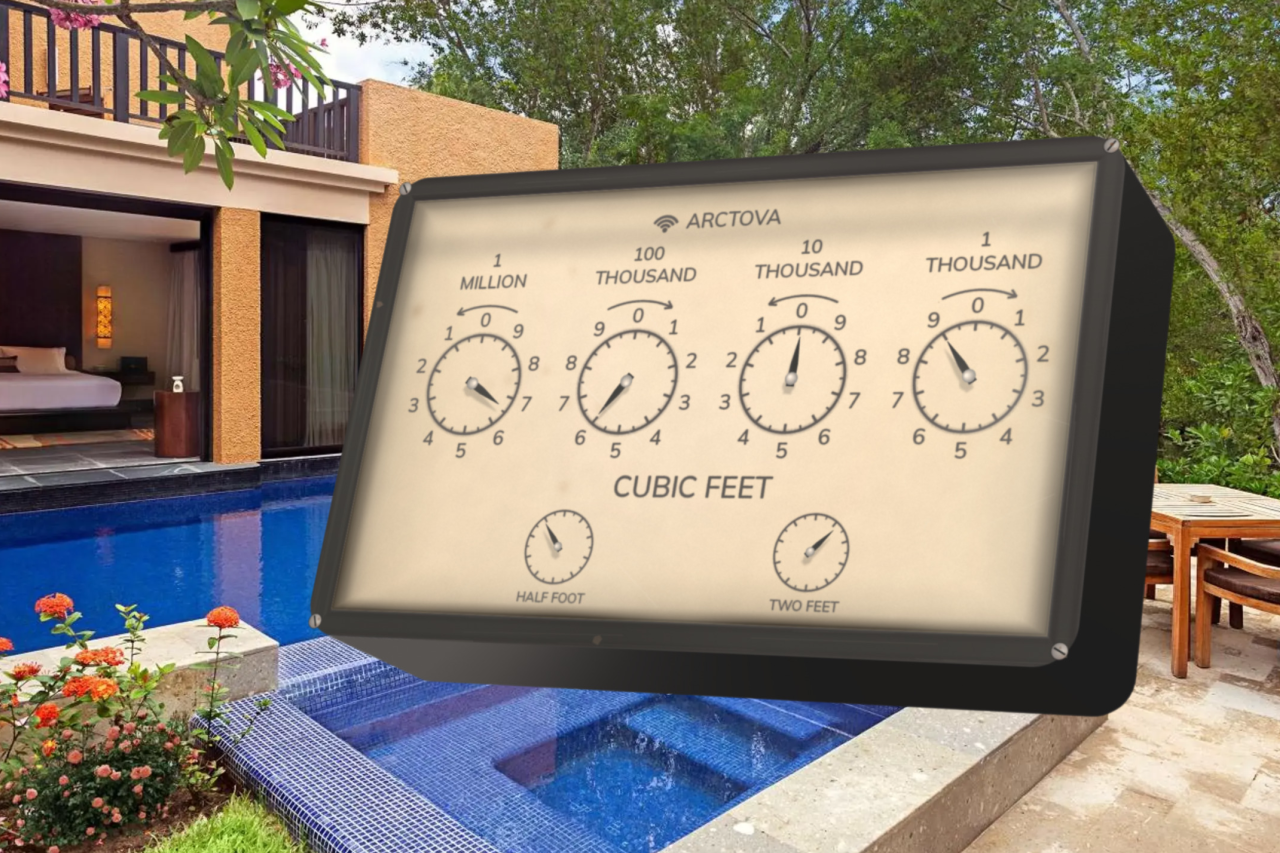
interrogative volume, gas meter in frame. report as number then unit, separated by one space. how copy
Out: 659900 ft³
